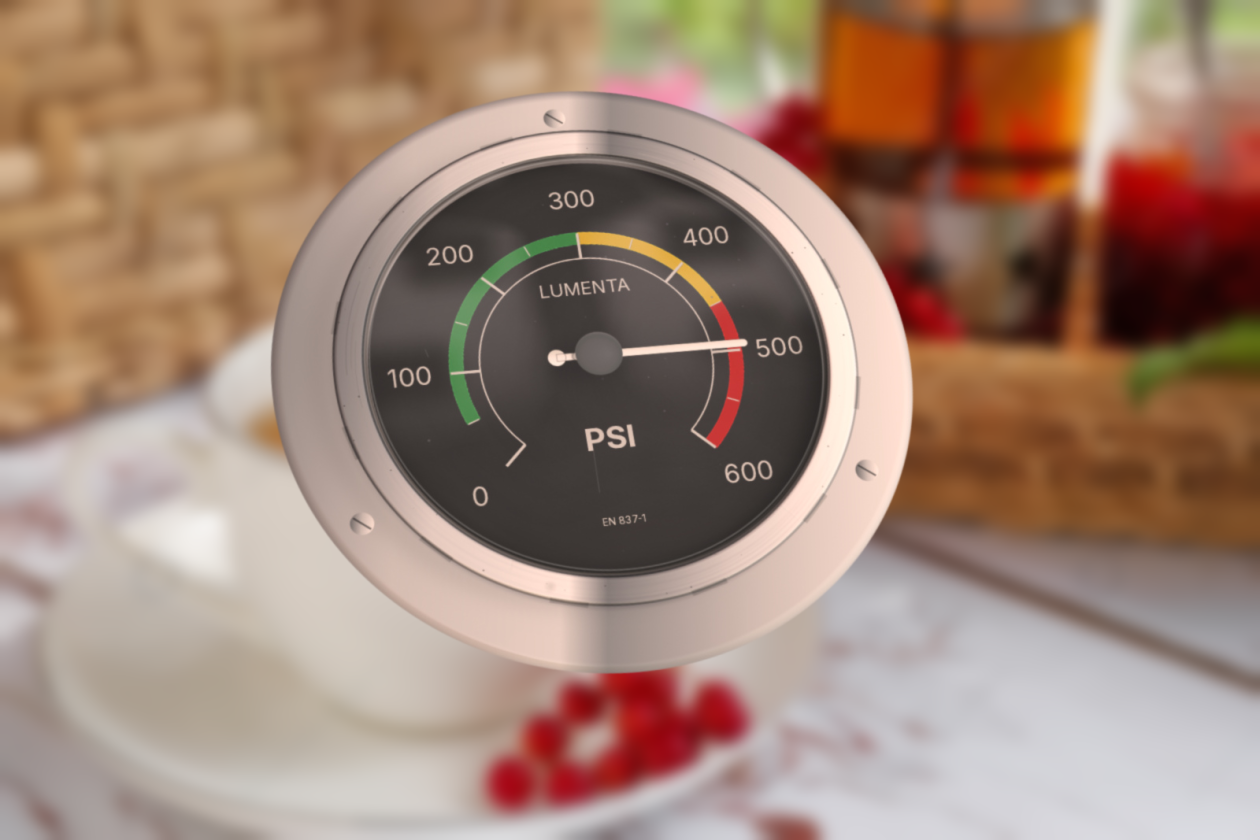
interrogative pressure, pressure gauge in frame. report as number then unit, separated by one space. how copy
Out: 500 psi
